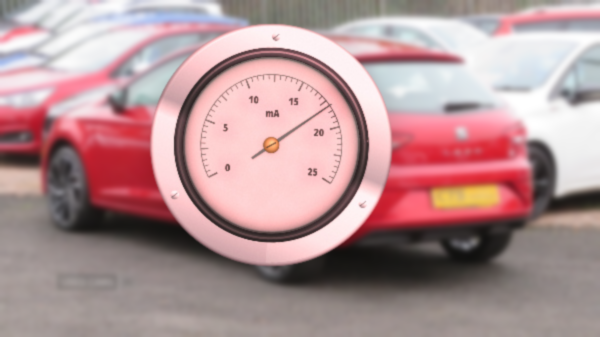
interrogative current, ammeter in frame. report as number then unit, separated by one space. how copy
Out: 18 mA
